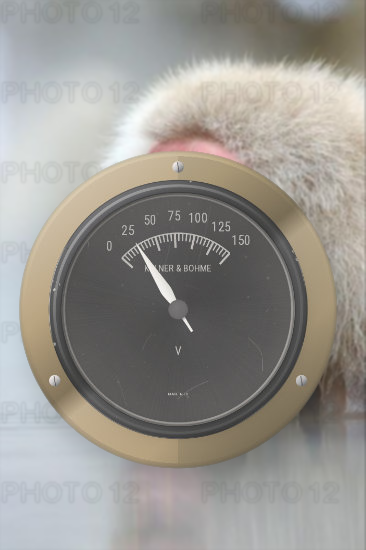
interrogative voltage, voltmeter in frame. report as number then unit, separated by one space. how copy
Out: 25 V
